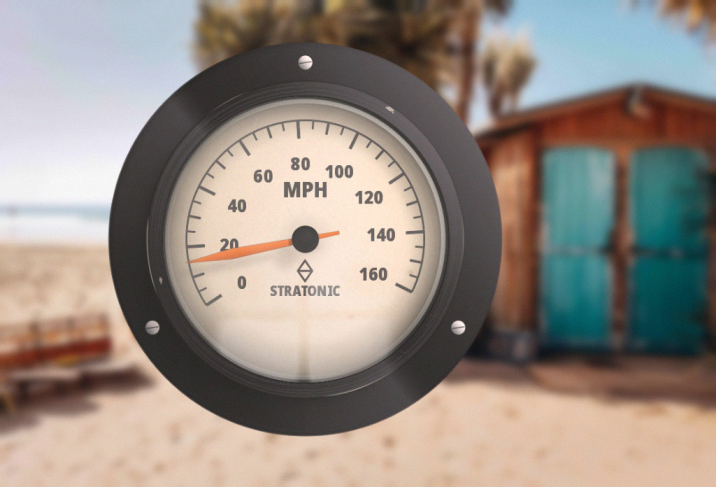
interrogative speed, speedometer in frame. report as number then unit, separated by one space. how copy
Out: 15 mph
